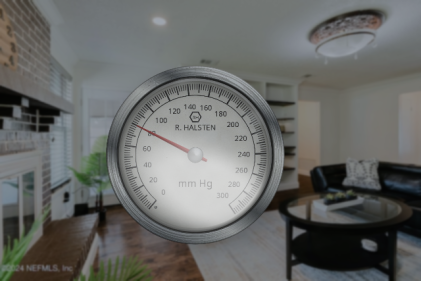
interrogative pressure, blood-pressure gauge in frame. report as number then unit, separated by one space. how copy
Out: 80 mmHg
